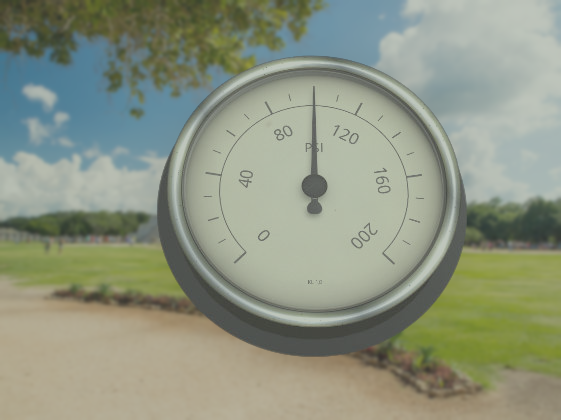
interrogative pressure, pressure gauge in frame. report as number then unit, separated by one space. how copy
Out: 100 psi
